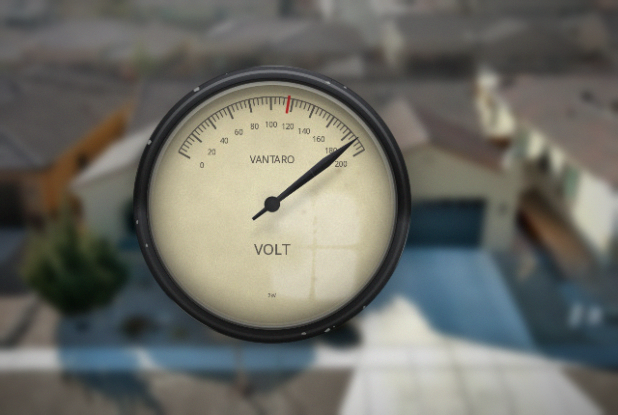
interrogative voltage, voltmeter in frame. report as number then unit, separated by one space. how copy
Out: 188 V
